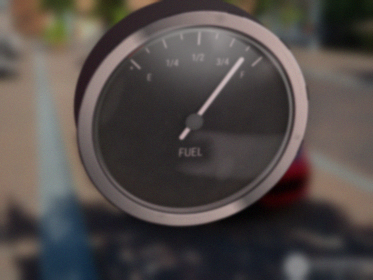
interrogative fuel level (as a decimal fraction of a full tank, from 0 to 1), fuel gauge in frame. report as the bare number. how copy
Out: 0.875
